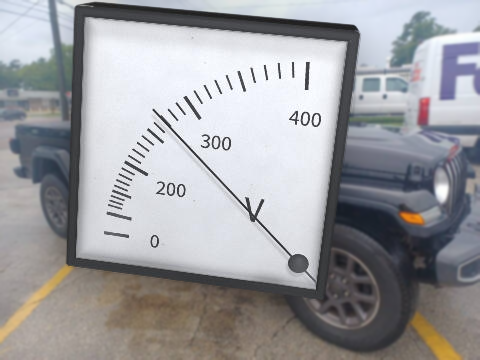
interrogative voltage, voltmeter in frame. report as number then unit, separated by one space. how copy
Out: 270 V
